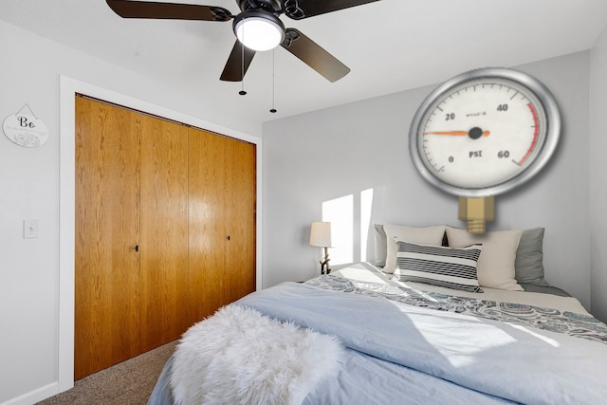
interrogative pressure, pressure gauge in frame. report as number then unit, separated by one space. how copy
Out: 12 psi
